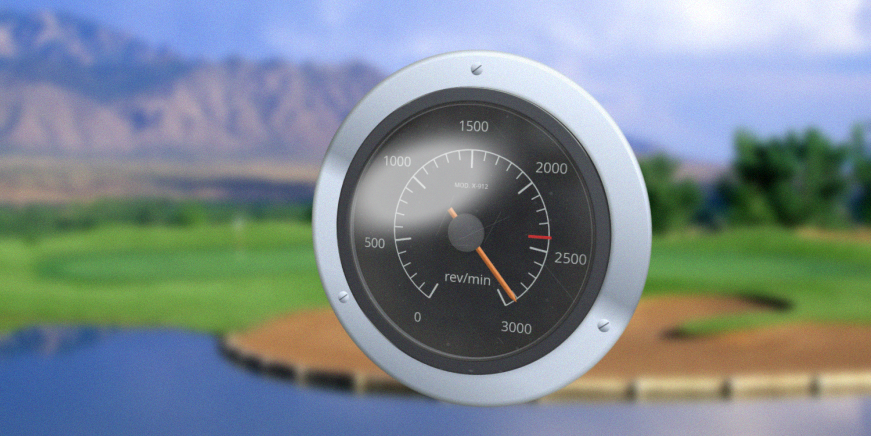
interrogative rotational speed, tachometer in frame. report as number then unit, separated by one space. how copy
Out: 2900 rpm
